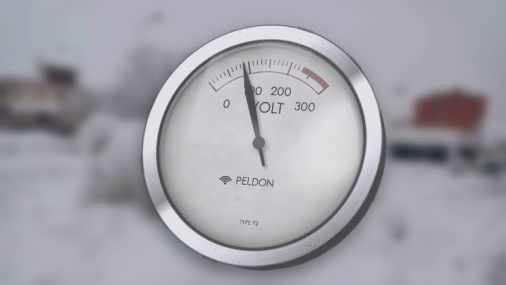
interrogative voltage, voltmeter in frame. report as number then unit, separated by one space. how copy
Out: 90 V
